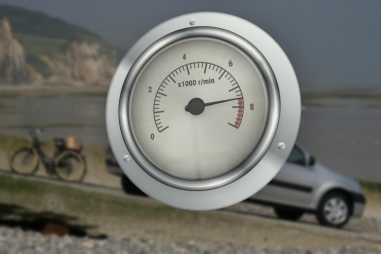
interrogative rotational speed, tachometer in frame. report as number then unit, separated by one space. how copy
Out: 7600 rpm
